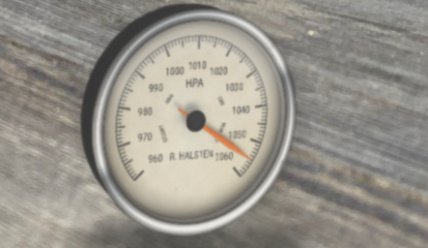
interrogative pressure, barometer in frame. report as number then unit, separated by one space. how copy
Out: 1055 hPa
